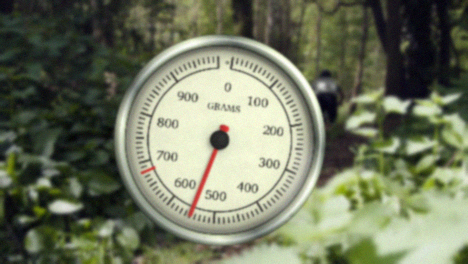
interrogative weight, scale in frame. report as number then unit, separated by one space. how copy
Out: 550 g
